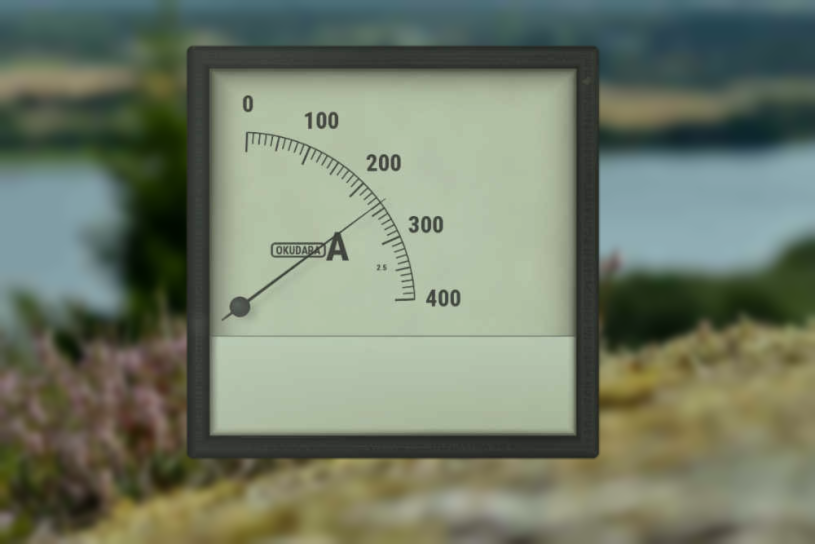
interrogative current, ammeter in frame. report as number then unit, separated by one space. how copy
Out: 240 A
